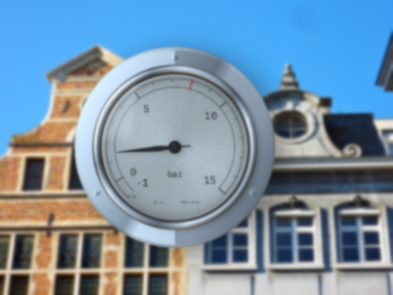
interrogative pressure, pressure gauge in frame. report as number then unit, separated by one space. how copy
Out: 1.5 bar
